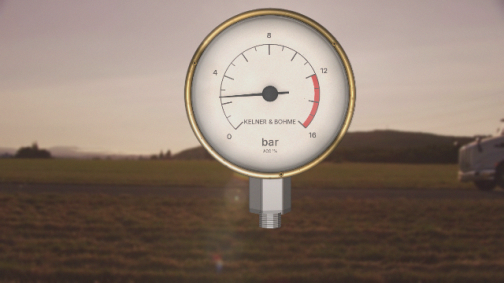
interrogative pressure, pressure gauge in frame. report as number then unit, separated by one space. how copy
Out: 2.5 bar
